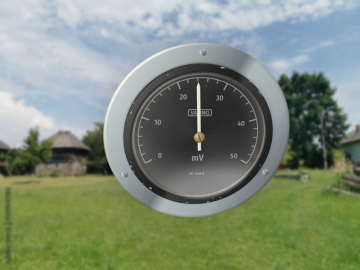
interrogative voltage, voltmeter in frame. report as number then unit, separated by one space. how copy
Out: 24 mV
